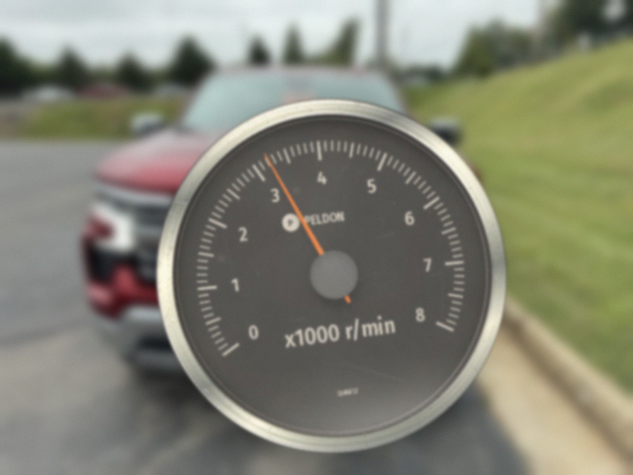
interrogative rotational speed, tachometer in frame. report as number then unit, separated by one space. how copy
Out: 3200 rpm
